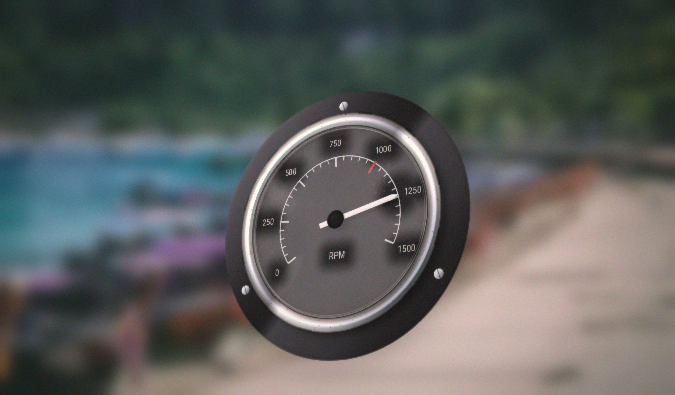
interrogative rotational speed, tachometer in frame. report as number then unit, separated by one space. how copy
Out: 1250 rpm
